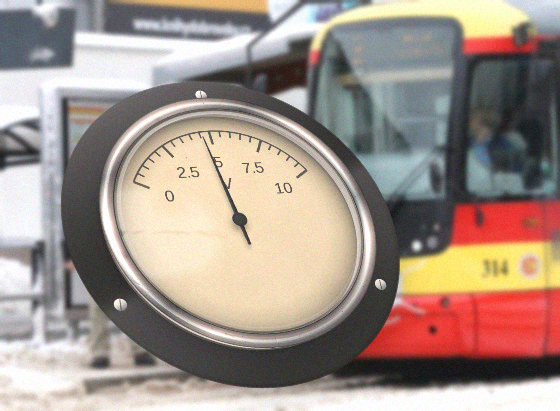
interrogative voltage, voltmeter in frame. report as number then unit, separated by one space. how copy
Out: 4.5 V
